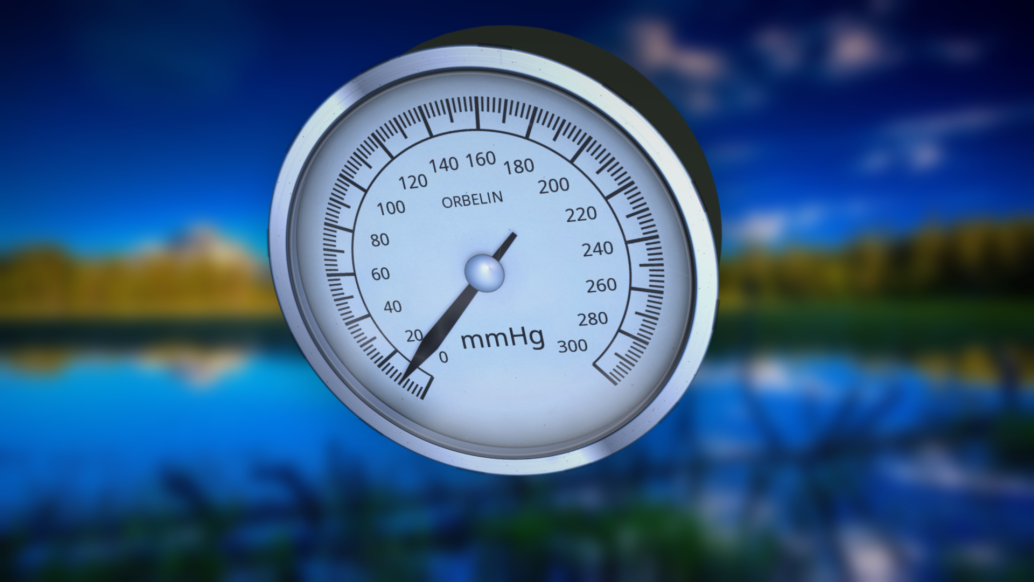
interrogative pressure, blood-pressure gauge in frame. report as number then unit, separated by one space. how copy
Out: 10 mmHg
